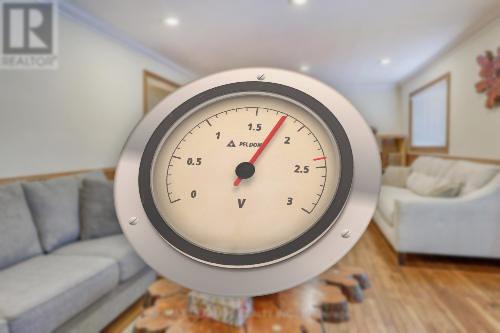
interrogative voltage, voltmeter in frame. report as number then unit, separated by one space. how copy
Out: 1.8 V
